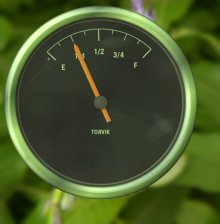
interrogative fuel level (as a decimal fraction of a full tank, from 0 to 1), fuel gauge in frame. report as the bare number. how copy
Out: 0.25
